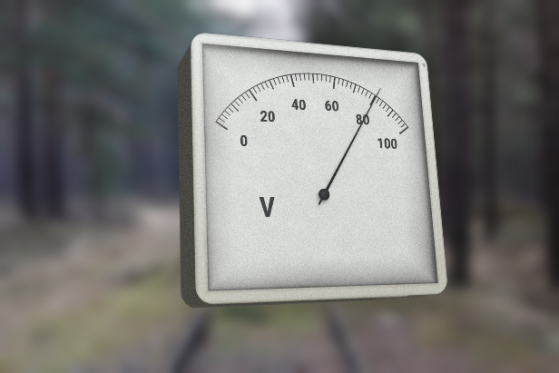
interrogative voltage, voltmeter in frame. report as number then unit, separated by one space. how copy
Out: 80 V
